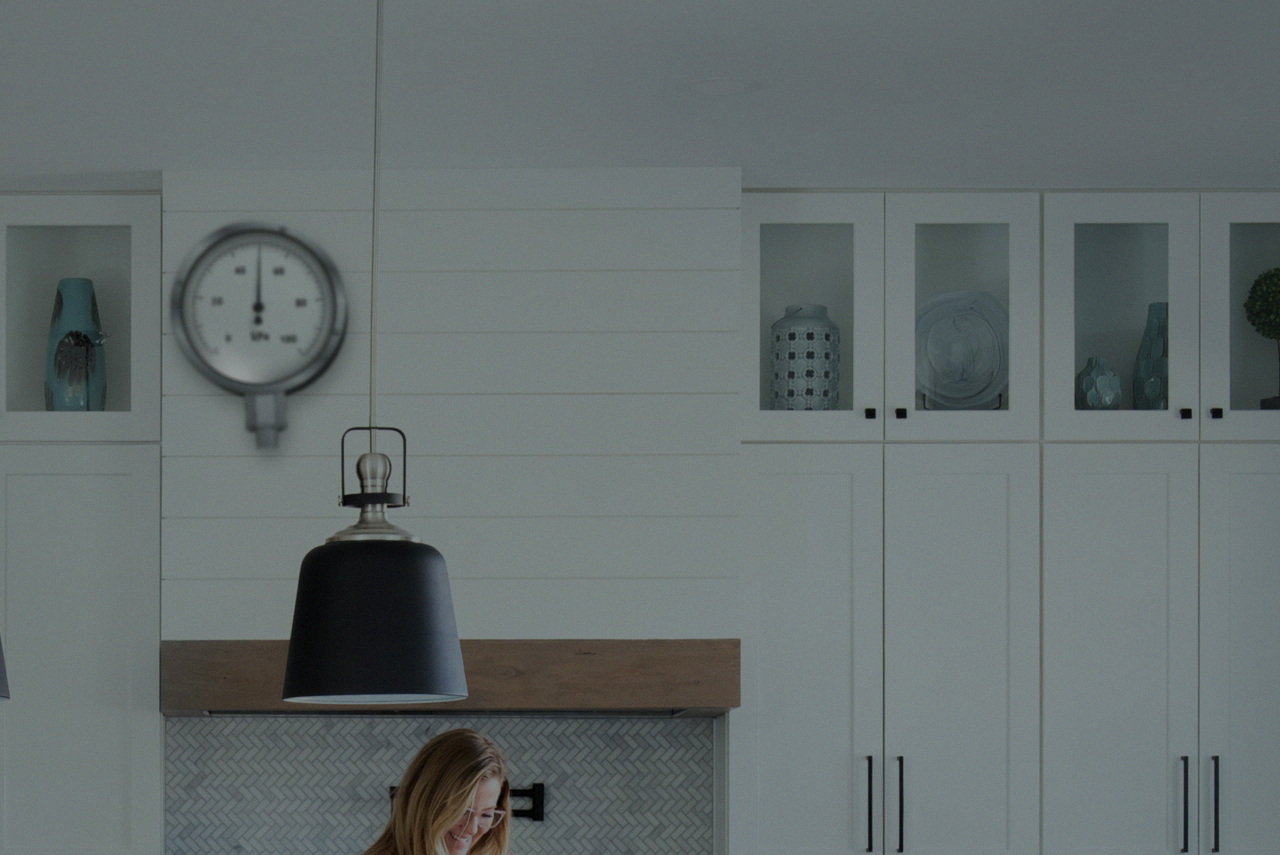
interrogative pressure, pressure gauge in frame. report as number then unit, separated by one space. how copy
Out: 50 kPa
